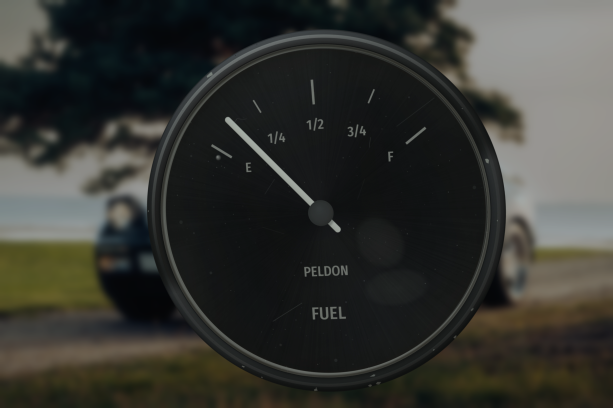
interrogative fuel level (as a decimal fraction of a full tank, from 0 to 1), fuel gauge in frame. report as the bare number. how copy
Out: 0.125
